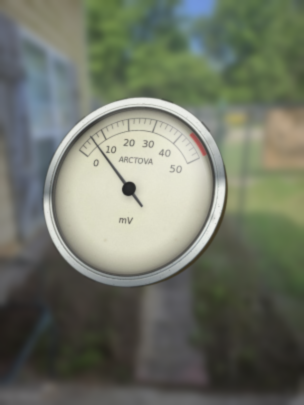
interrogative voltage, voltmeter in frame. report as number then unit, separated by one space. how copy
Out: 6 mV
